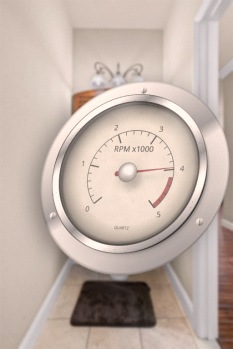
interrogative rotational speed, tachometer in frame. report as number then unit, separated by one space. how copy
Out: 4000 rpm
